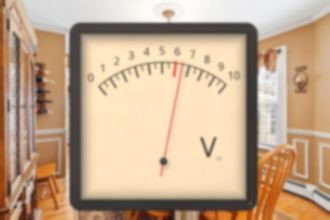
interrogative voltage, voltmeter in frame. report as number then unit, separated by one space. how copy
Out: 6.5 V
